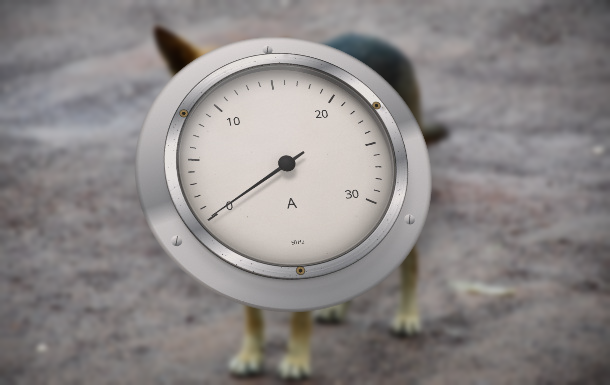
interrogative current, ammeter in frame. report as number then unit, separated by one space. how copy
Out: 0 A
